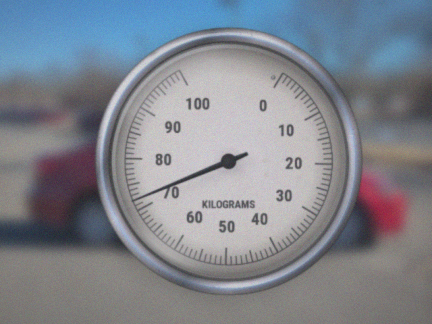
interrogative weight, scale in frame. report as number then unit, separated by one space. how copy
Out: 72 kg
